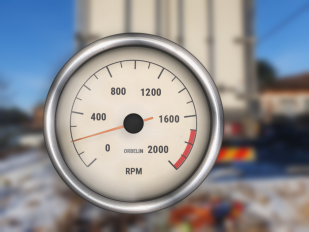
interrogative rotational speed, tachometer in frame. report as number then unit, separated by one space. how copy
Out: 200 rpm
